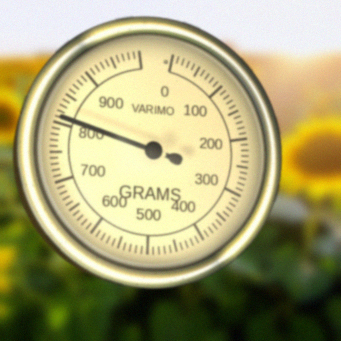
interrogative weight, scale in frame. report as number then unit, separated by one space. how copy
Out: 810 g
